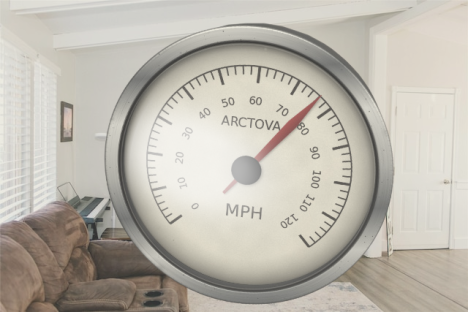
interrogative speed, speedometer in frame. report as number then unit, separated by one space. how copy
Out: 76 mph
